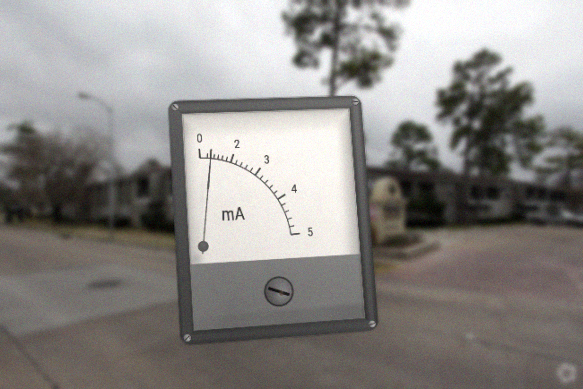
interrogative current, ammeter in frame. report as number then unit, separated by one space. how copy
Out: 1 mA
